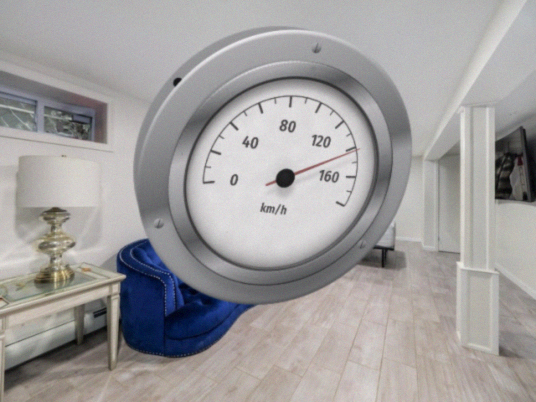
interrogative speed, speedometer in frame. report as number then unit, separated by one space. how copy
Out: 140 km/h
